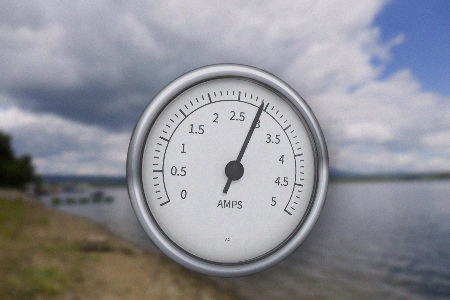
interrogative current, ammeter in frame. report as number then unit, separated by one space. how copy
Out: 2.9 A
